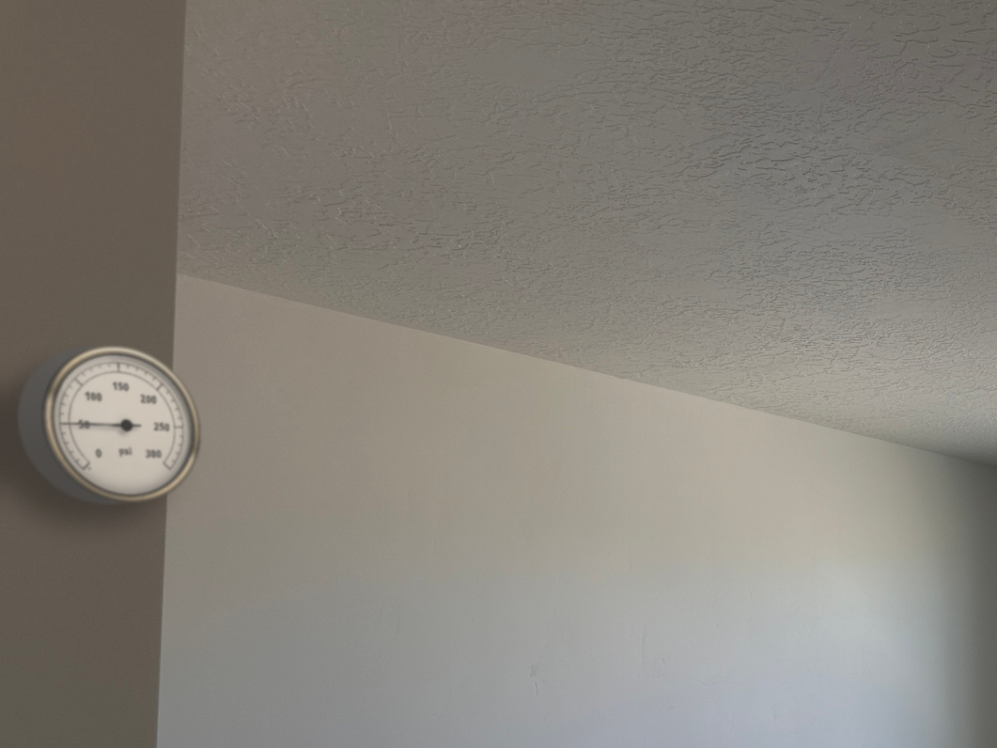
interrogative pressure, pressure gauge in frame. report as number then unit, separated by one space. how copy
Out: 50 psi
